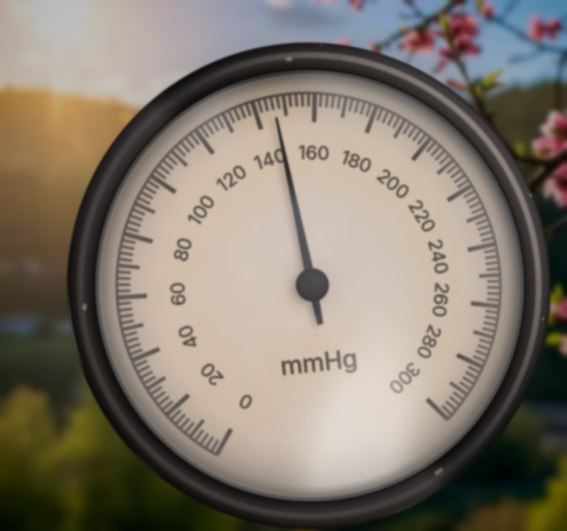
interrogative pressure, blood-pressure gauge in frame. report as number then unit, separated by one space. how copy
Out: 146 mmHg
